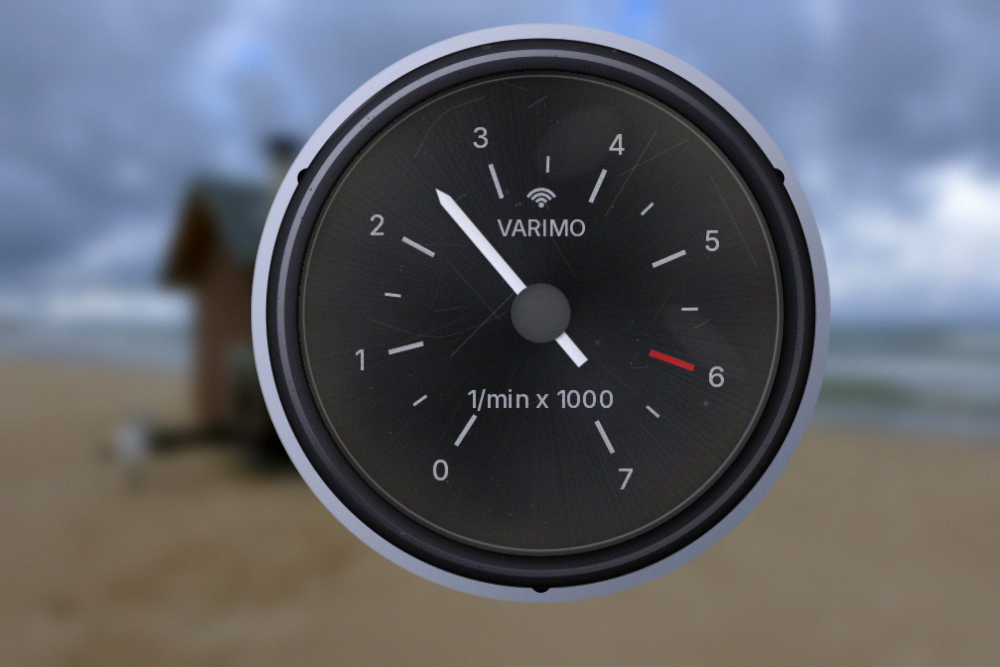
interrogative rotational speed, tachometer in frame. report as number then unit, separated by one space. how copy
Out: 2500 rpm
